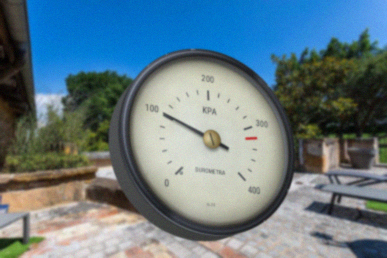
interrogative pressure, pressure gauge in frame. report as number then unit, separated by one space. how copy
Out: 100 kPa
